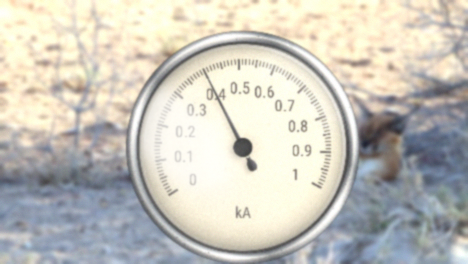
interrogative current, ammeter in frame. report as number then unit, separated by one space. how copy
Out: 0.4 kA
